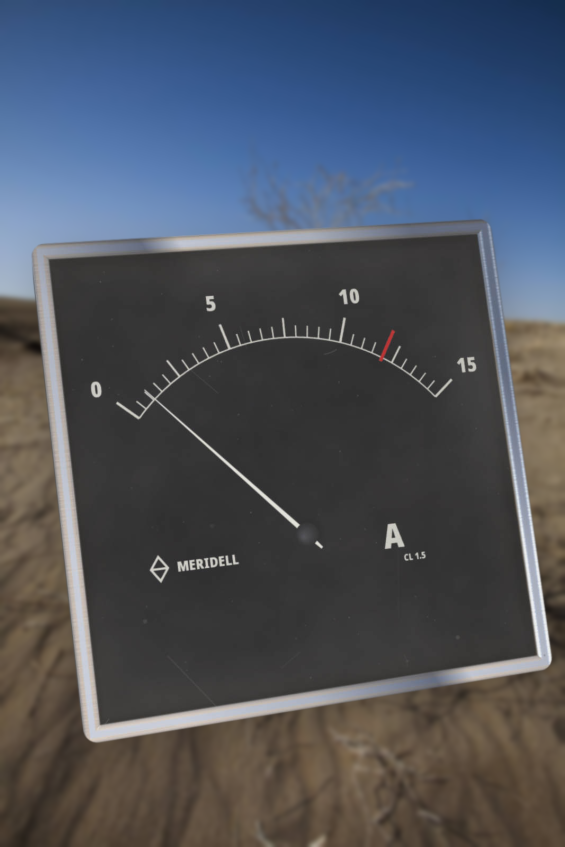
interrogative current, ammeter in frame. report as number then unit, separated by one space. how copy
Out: 1 A
